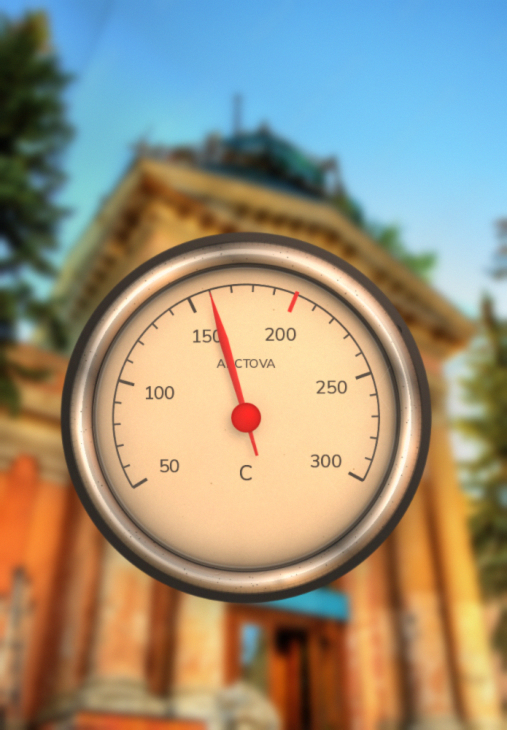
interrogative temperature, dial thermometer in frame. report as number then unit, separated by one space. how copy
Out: 160 °C
